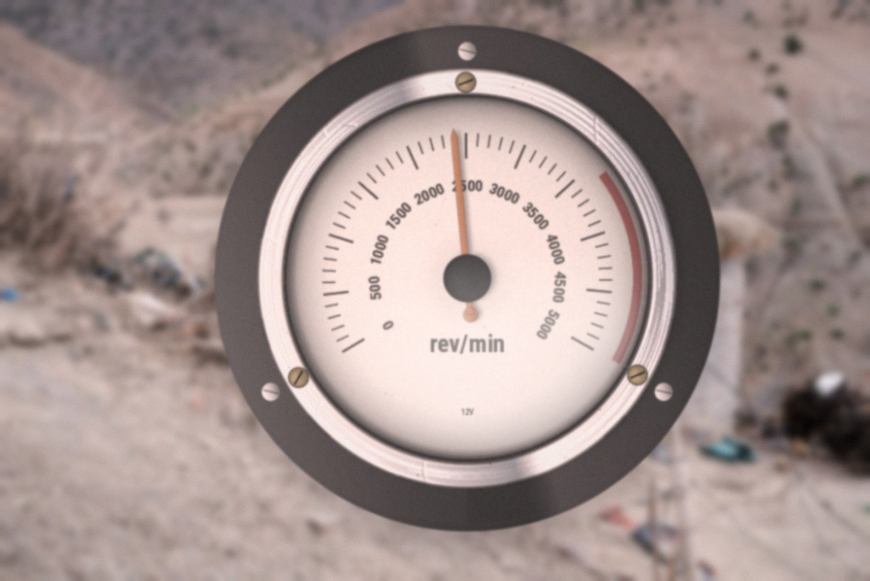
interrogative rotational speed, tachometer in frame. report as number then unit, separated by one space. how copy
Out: 2400 rpm
